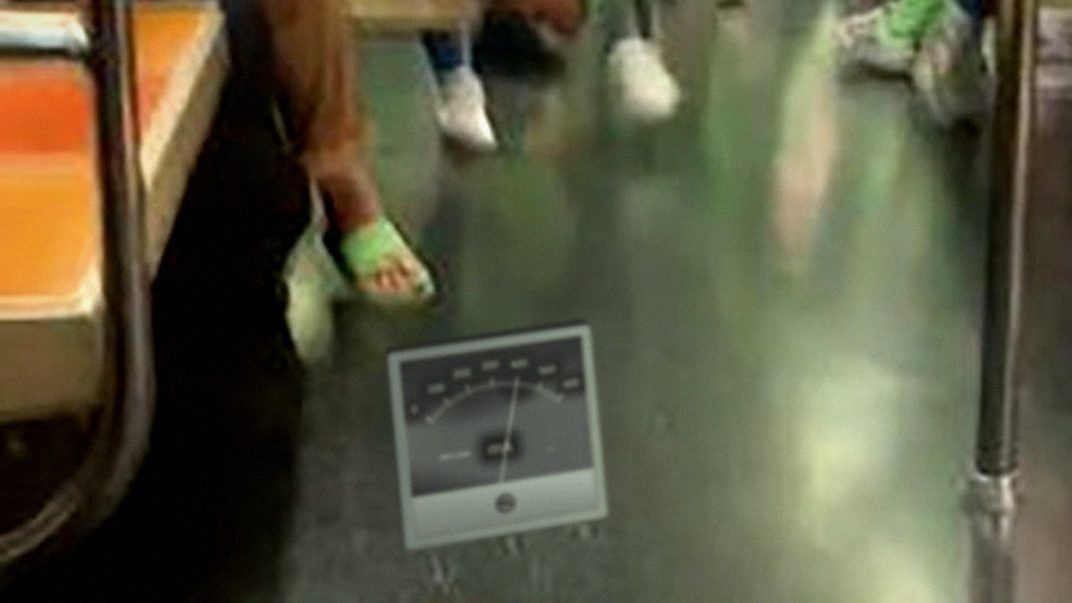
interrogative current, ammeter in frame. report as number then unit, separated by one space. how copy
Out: 400 mA
